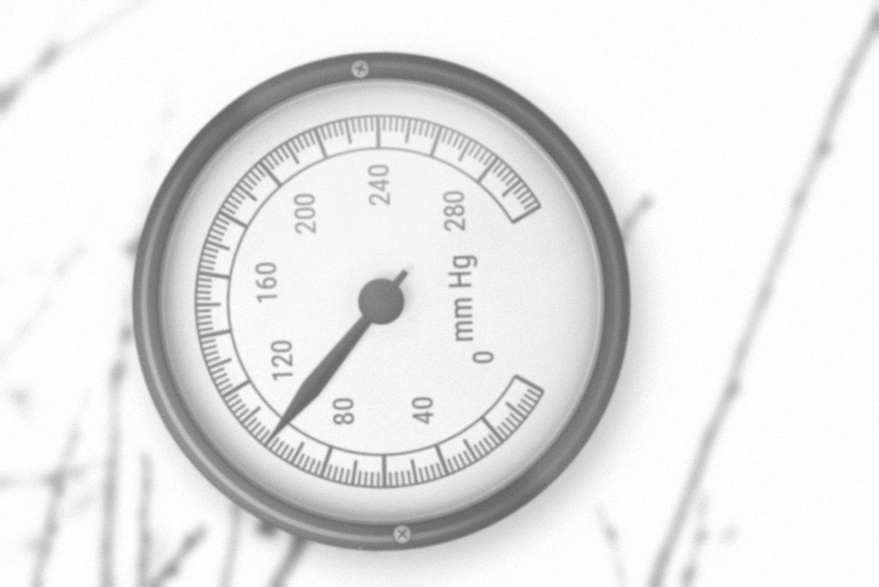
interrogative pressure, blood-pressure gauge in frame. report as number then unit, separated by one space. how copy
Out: 100 mmHg
